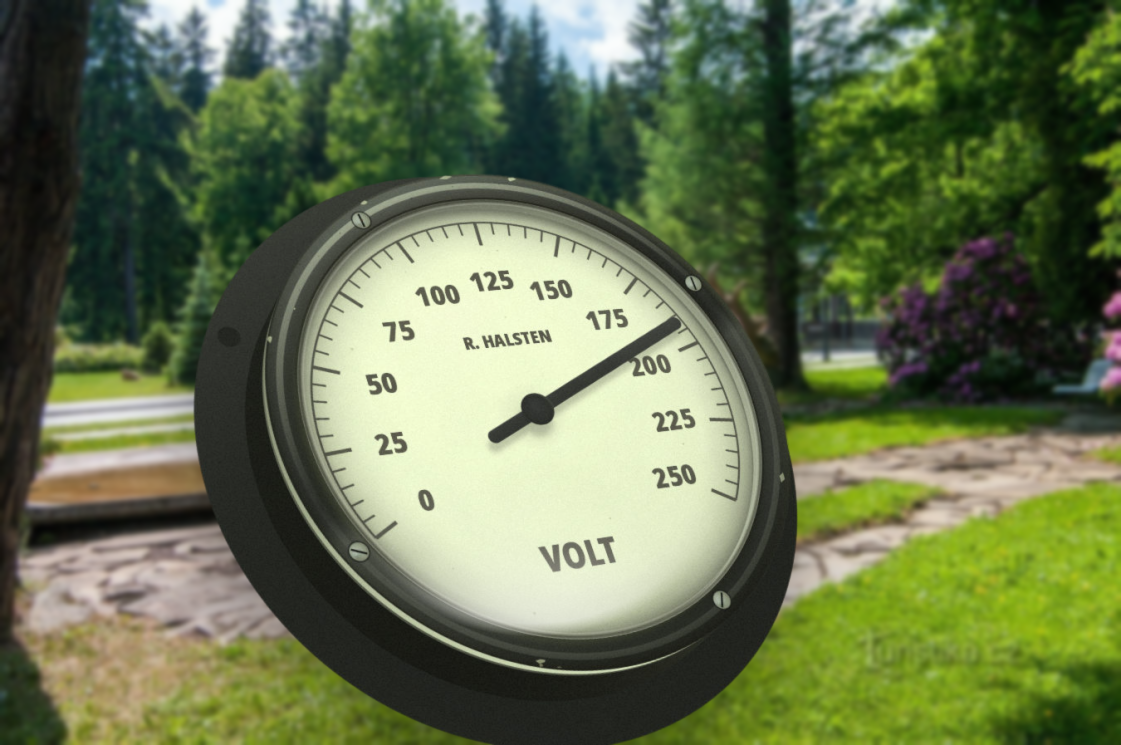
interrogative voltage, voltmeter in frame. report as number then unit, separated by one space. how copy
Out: 192.5 V
